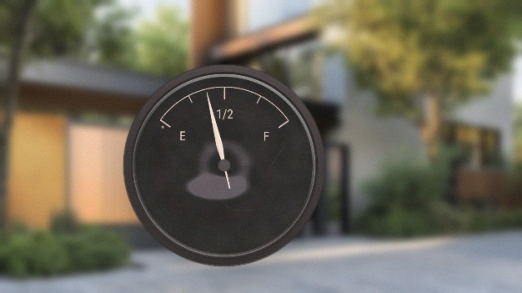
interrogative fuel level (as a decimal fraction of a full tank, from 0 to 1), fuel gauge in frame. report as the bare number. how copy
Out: 0.375
